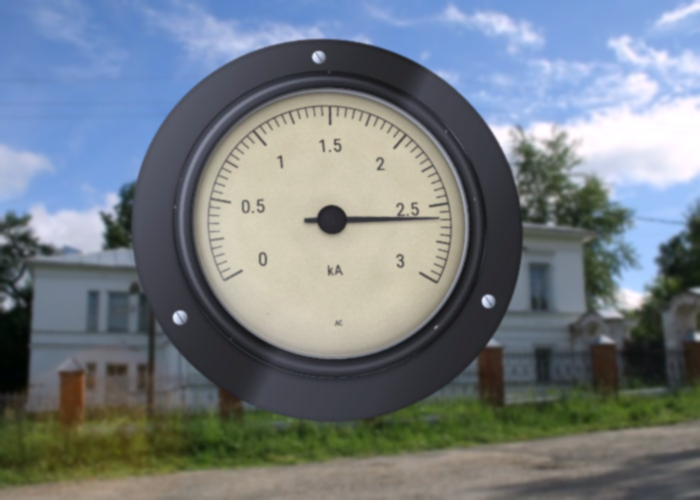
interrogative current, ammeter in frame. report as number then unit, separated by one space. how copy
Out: 2.6 kA
